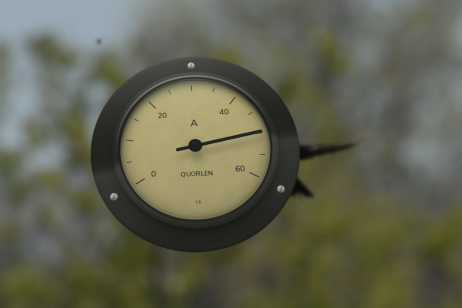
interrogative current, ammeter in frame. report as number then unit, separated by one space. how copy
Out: 50 A
